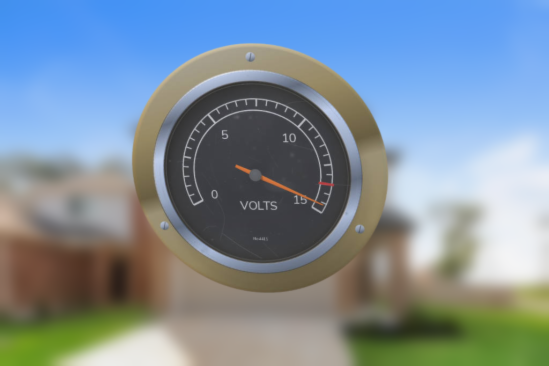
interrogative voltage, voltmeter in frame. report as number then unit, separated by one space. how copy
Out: 14.5 V
